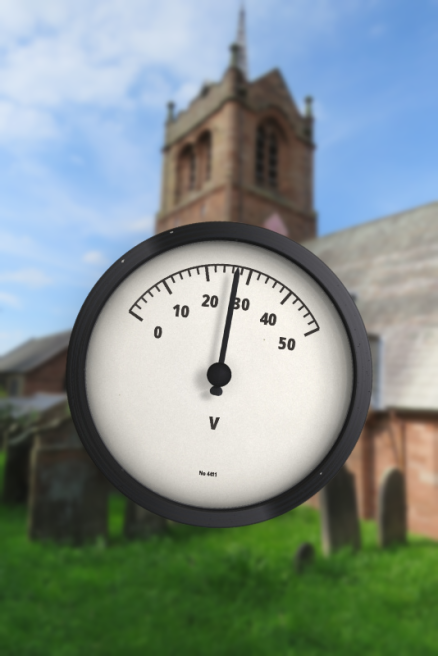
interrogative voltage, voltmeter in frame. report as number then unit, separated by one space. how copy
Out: 27 V
